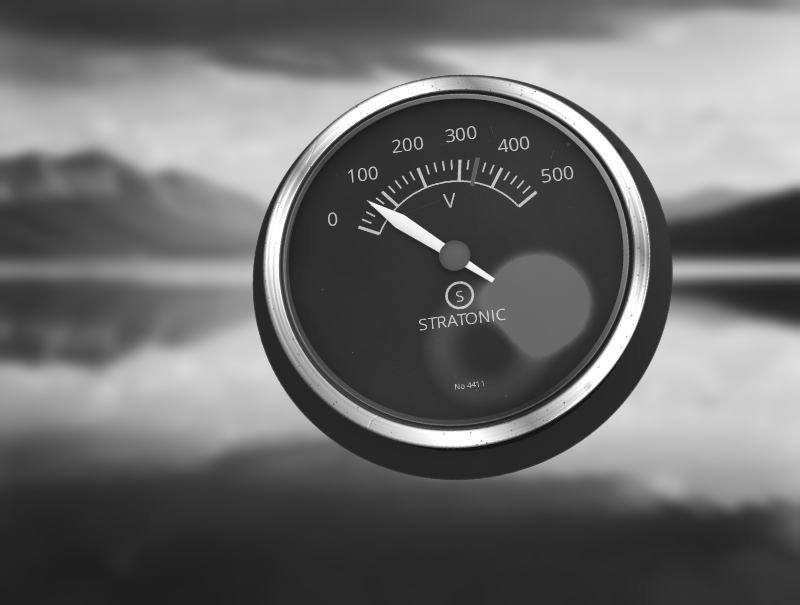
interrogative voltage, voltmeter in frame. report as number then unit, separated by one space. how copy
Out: 60 V
